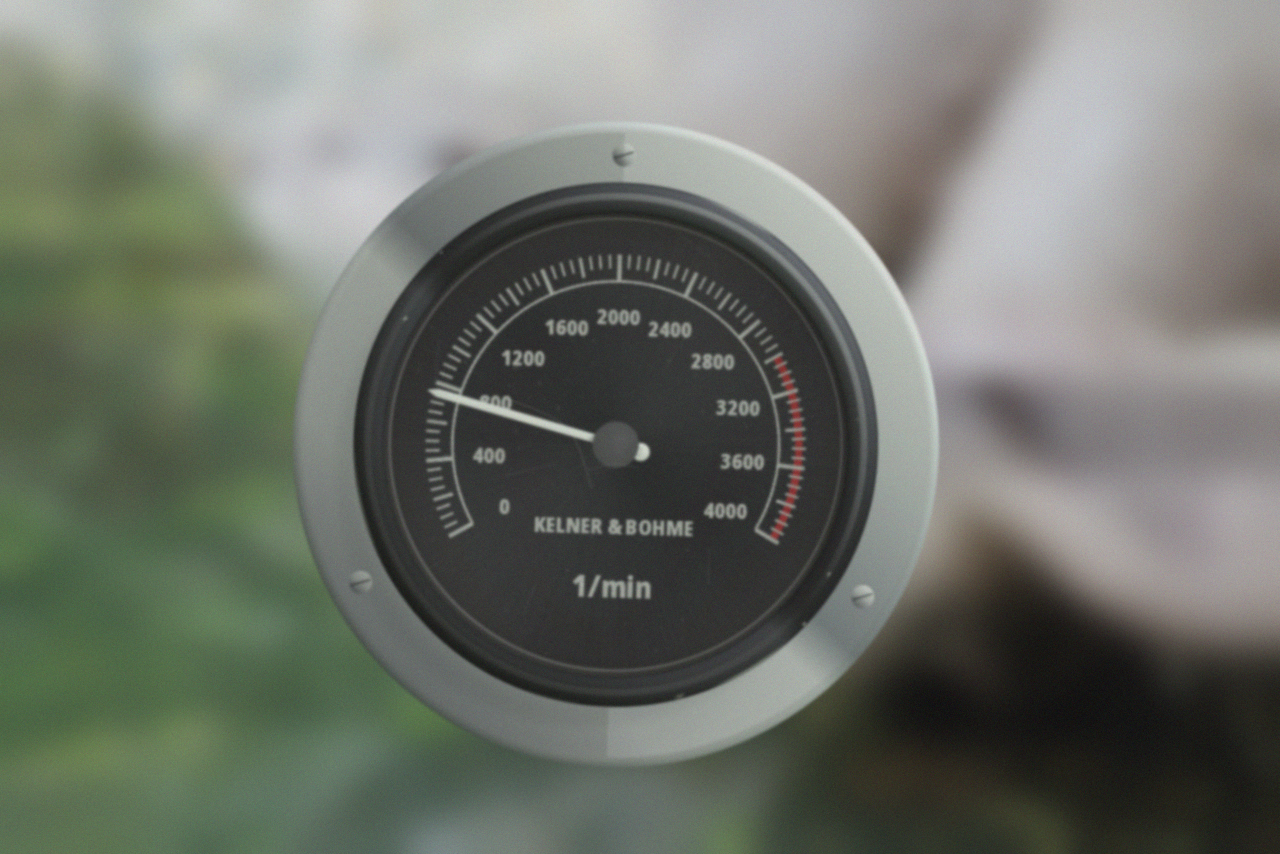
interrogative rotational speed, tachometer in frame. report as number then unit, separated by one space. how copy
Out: 750 rpm
